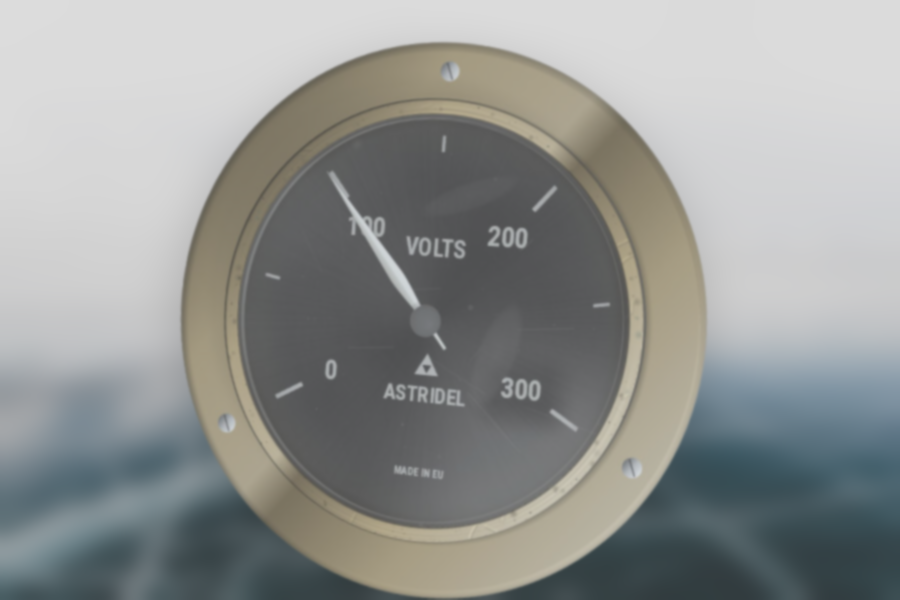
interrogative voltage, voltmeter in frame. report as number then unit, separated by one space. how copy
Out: 100 V
